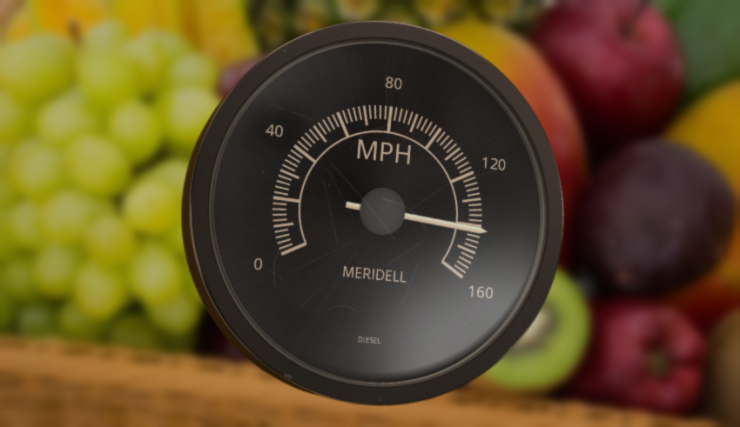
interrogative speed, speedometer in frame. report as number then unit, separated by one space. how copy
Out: 142 mph
